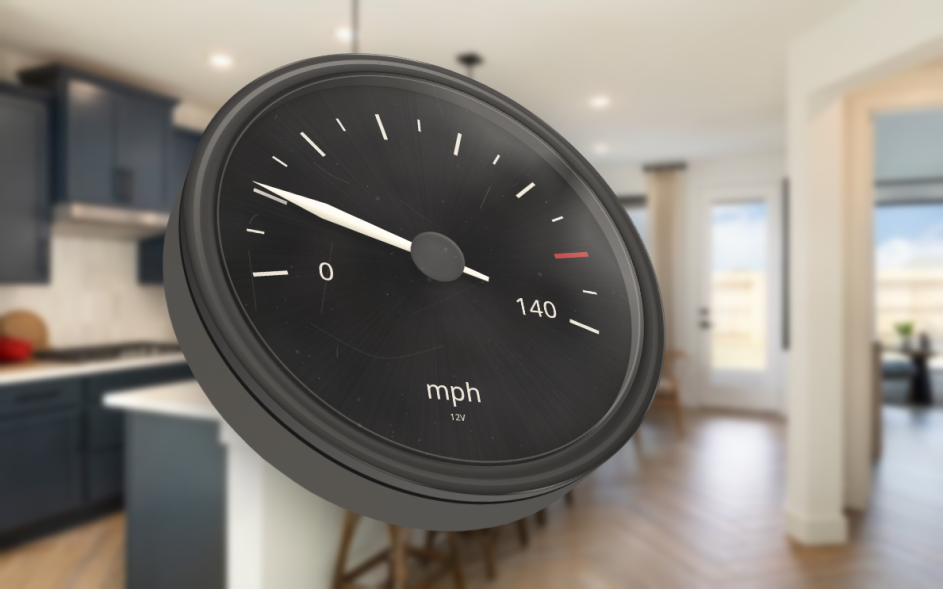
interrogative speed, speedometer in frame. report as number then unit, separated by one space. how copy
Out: 20 mph
